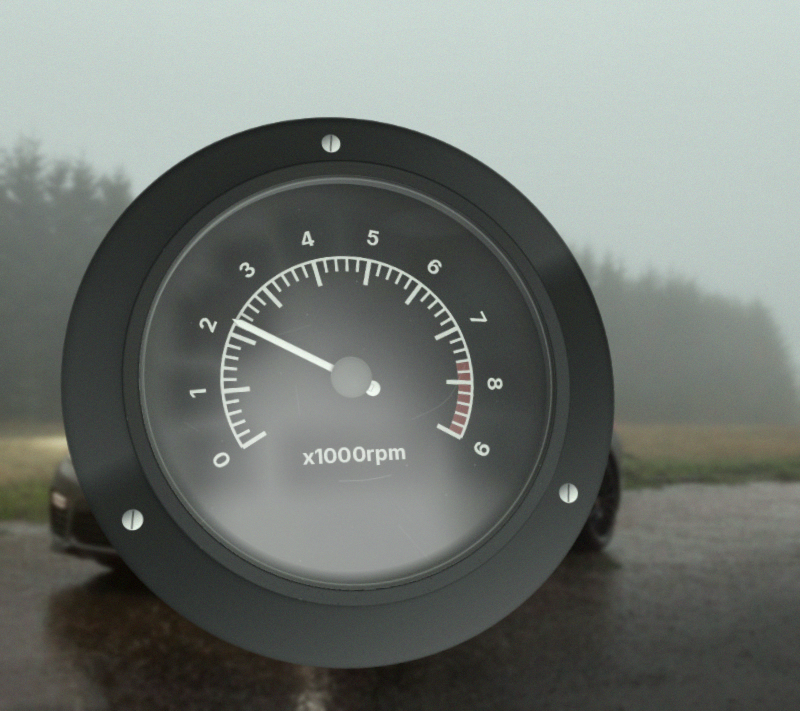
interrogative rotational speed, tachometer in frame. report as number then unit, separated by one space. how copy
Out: 2200 rpm
